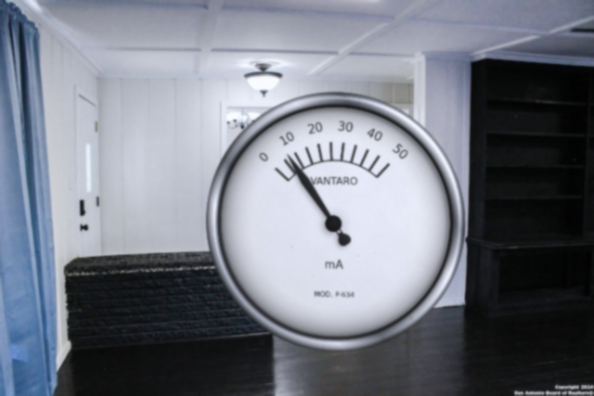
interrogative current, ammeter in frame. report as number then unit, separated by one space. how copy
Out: 7.5 mA
